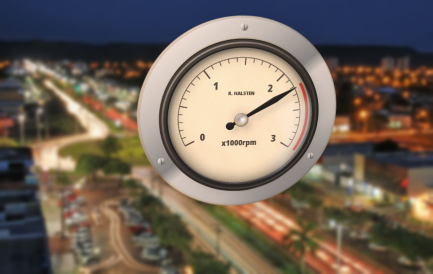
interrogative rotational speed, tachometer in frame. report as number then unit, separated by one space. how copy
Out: 2200 rpm
